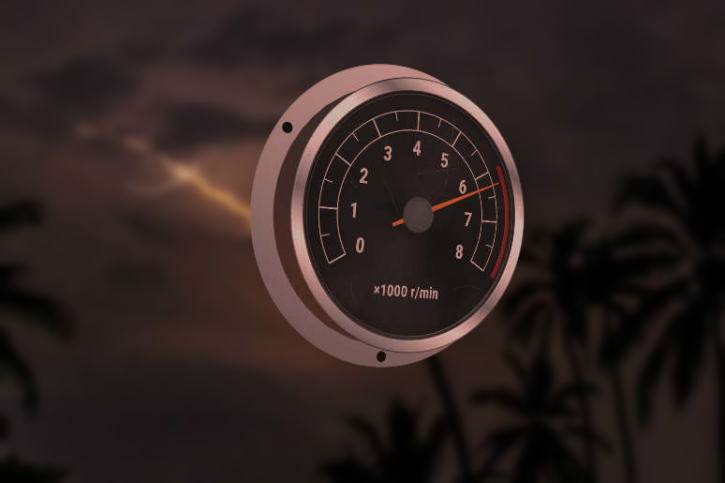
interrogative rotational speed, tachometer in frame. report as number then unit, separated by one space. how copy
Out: 6250 rpm
